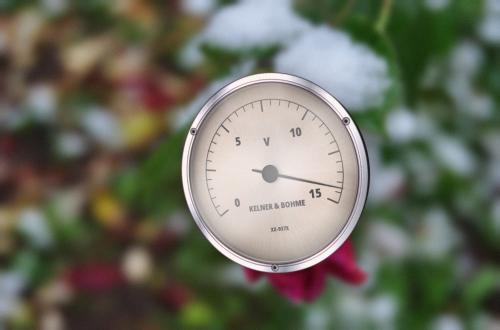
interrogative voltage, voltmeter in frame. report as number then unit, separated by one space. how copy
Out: 14.25 V
